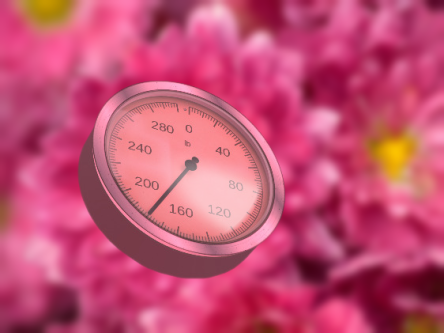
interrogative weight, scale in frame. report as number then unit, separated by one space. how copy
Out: 180 lb
